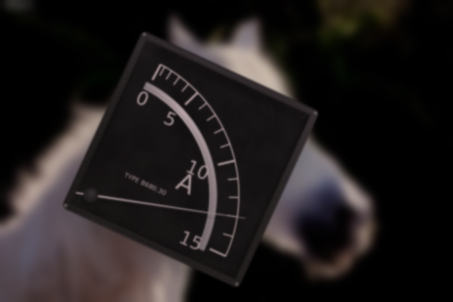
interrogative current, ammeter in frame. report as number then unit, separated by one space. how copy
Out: 13 A
